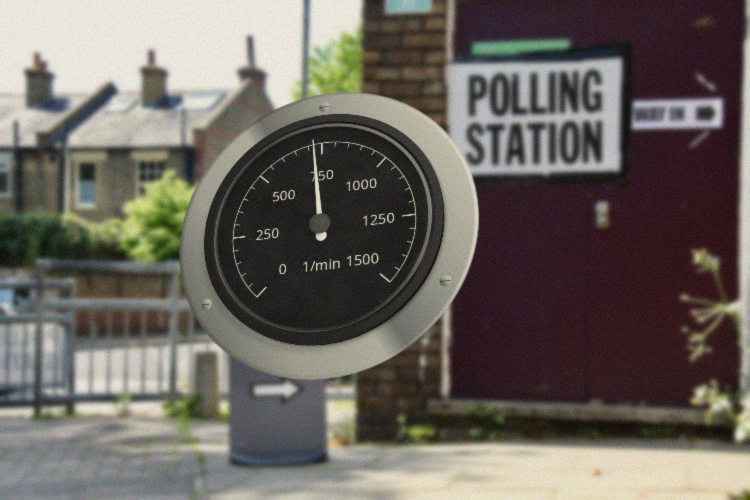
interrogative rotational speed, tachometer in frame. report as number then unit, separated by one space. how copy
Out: 725 rpm
